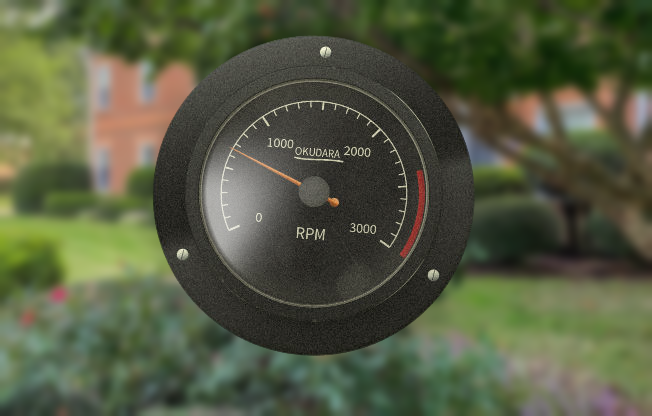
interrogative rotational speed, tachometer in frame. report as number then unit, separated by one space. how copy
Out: 650 rpm
